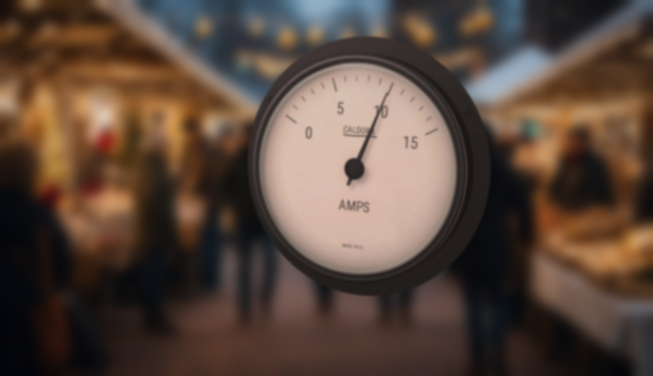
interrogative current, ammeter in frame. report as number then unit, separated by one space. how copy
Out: 10 A
